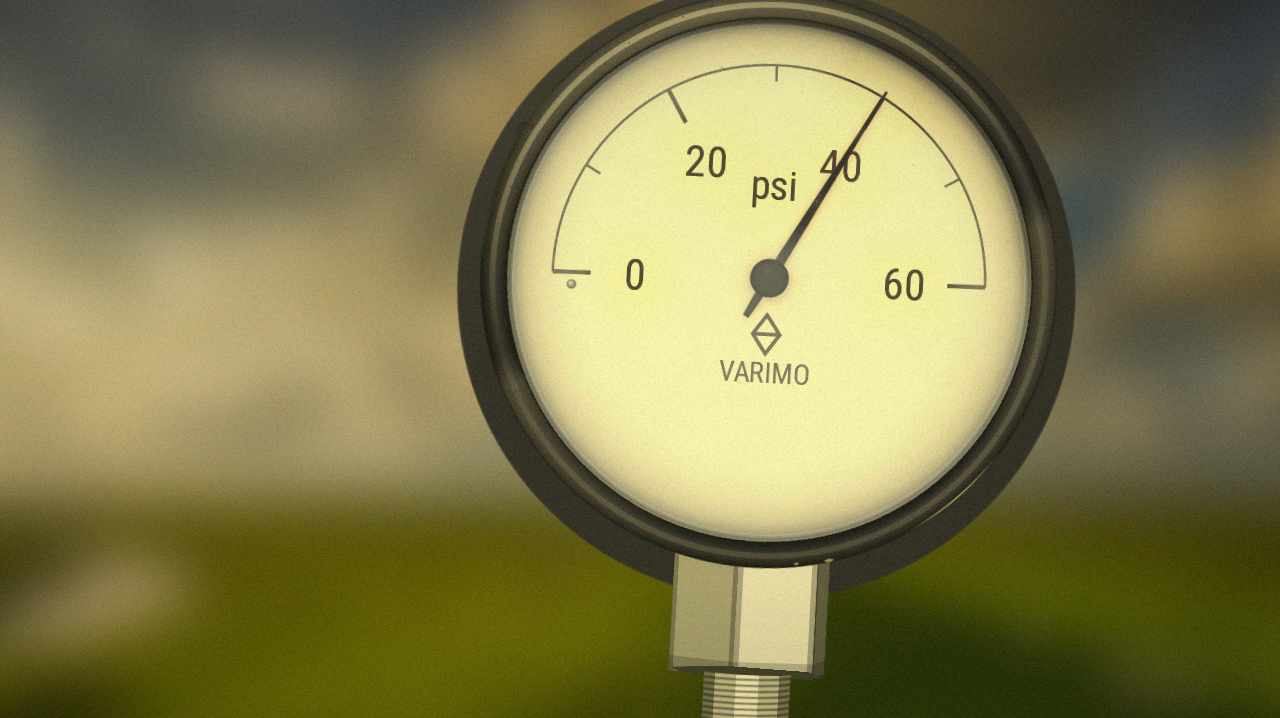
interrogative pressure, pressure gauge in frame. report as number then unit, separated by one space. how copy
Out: 40 psi
